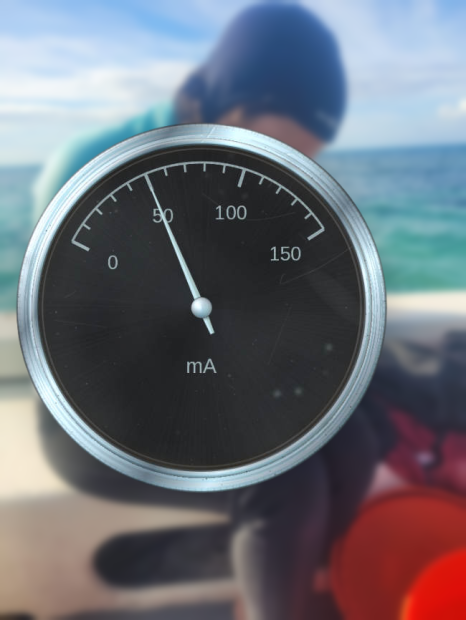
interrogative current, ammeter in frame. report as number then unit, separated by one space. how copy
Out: 50 mA
